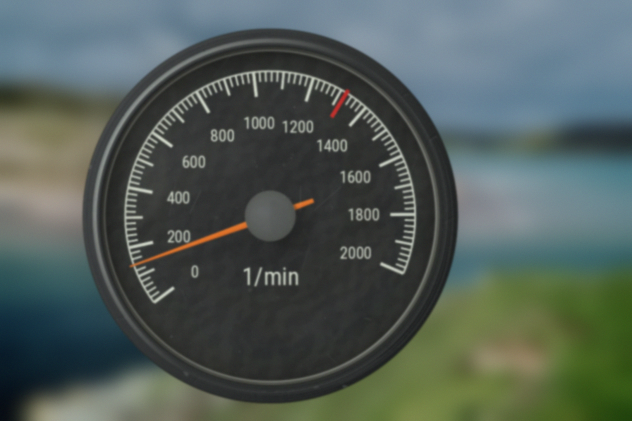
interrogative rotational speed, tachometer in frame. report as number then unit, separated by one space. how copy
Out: 140 rpm
